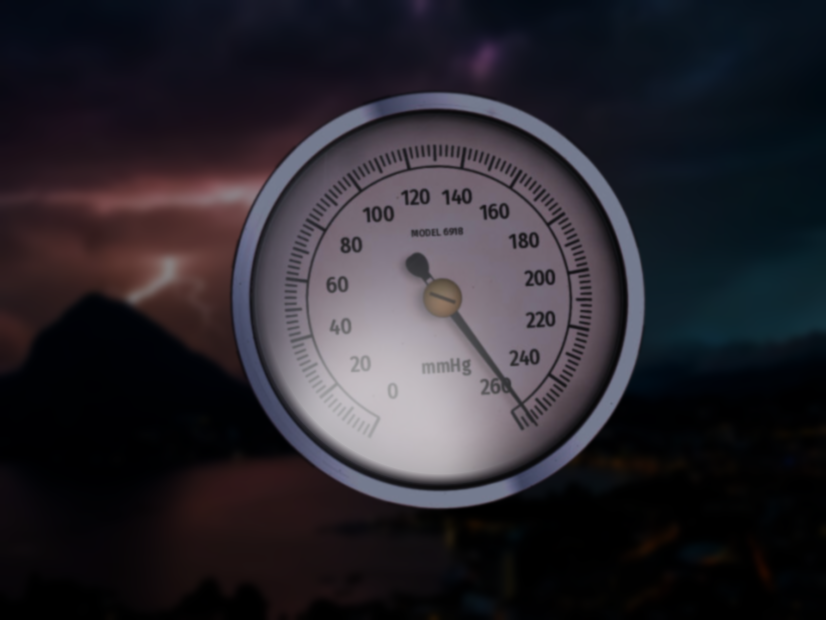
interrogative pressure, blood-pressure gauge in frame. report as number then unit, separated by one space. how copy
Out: 256 mmHg
